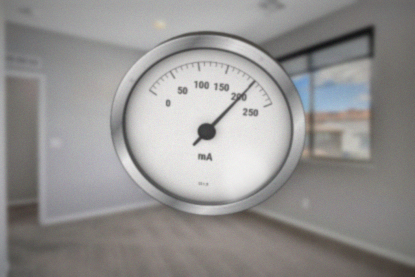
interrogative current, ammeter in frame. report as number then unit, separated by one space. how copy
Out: 200 mA
